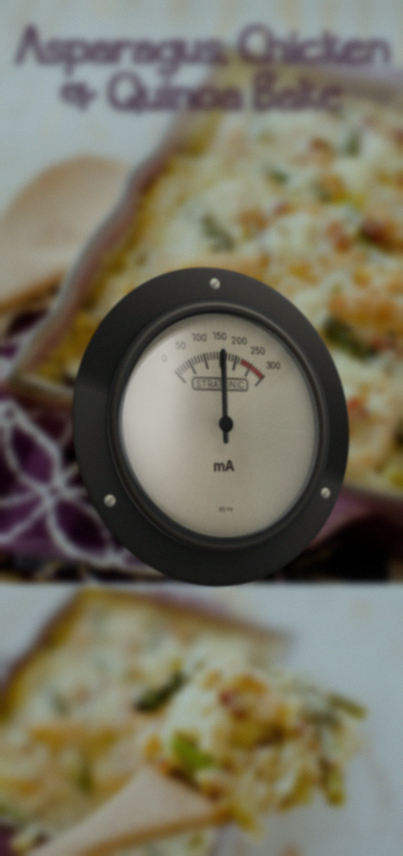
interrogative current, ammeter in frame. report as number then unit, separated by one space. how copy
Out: 150 mA
